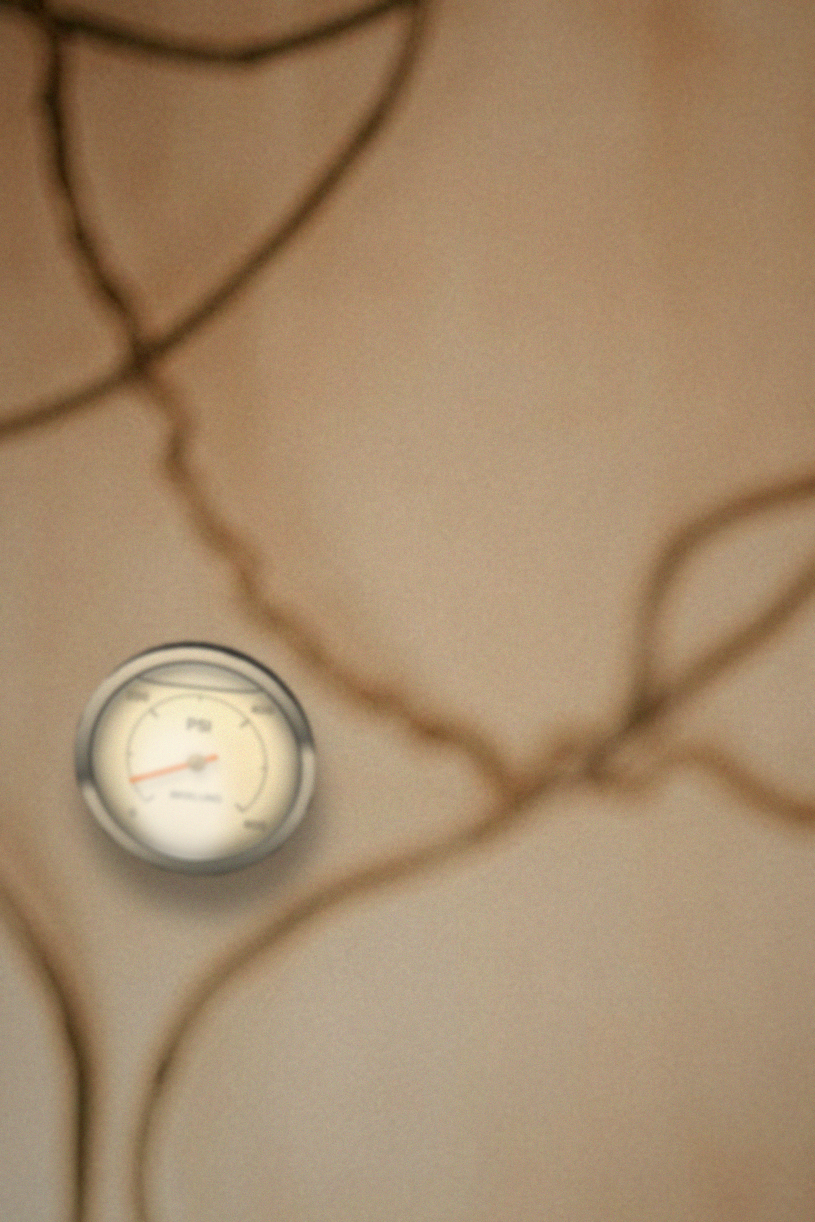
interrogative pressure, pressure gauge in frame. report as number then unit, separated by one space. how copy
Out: 50 psi
